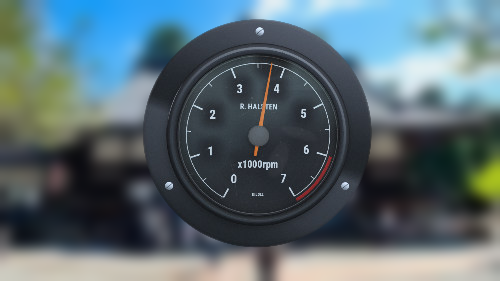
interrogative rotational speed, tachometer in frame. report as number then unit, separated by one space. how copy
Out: 3750 rpm
